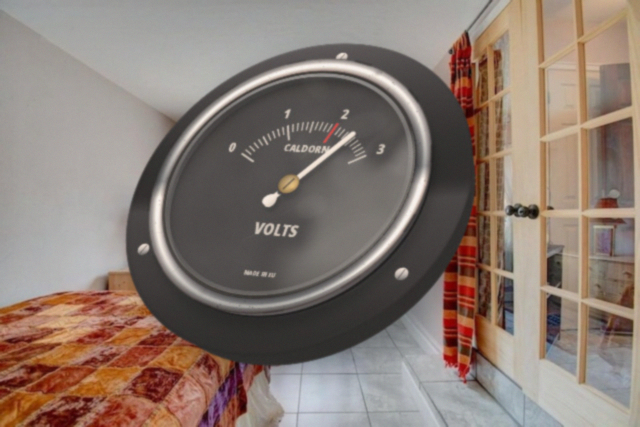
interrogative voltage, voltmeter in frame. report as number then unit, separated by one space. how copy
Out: 2.5 V
